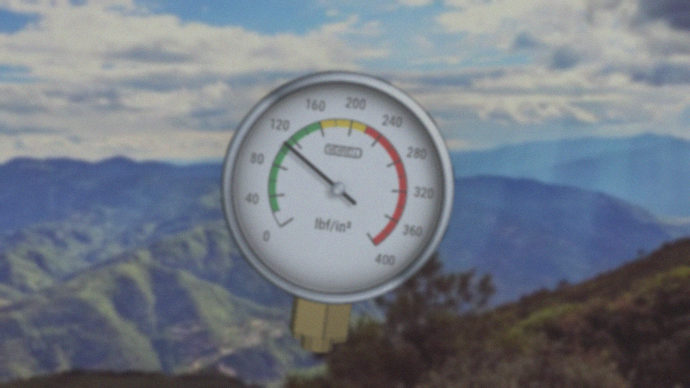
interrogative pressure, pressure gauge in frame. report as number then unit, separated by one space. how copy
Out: 110 psi
